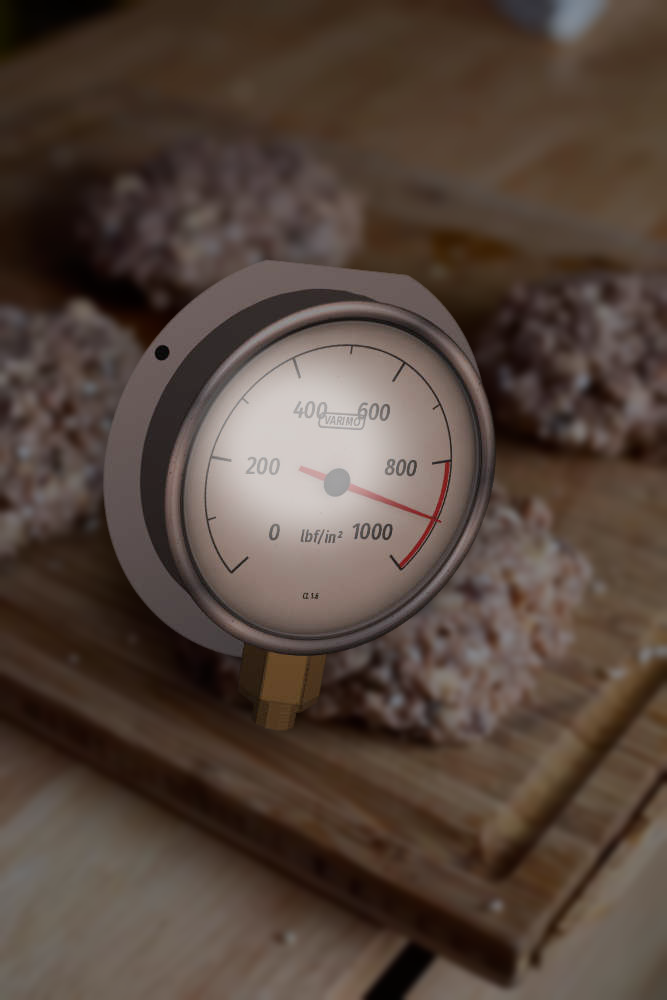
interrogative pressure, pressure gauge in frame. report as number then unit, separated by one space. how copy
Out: 900 psi
